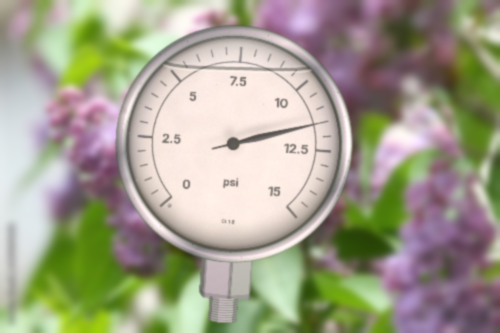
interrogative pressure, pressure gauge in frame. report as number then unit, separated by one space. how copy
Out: 11.5 psi
